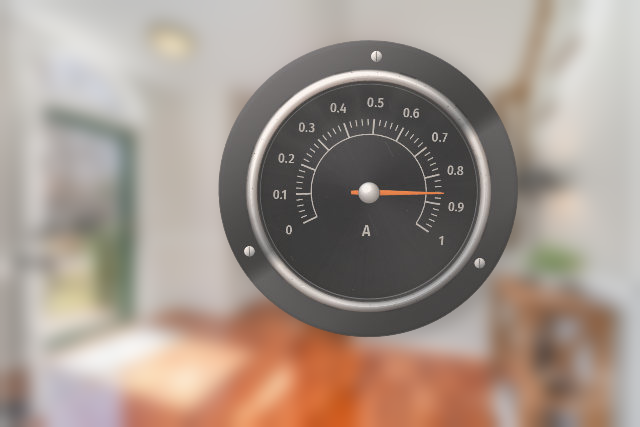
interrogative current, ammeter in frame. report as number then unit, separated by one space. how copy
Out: 0.86 A
